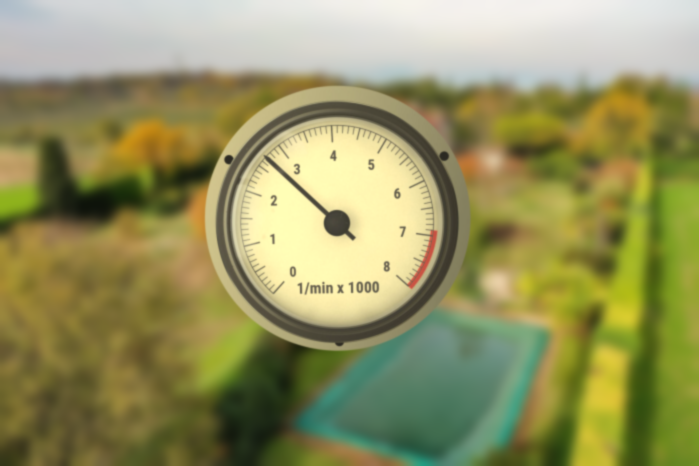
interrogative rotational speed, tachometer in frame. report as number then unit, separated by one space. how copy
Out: 2700 rpm
